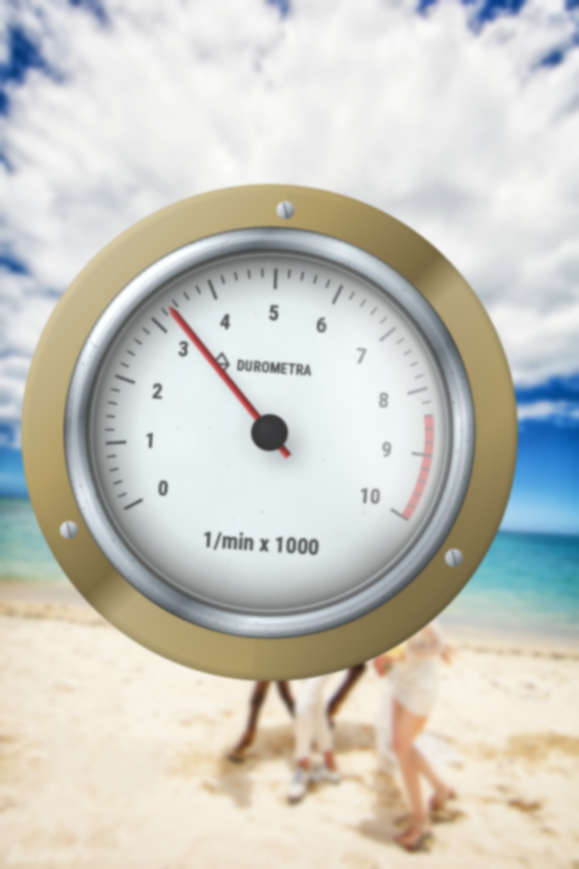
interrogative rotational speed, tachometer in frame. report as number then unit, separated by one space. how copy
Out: 3300 rpm
